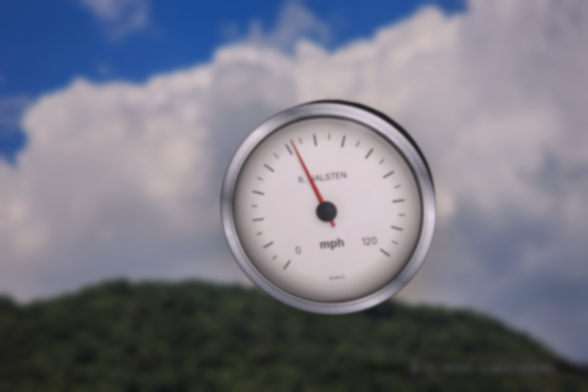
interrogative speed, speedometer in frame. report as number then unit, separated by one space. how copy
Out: 52.5 mph
